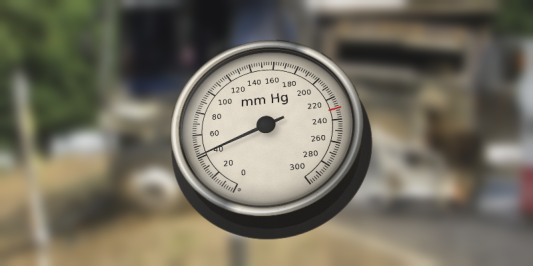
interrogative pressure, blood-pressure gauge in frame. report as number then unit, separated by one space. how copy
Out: 40 mmHg
